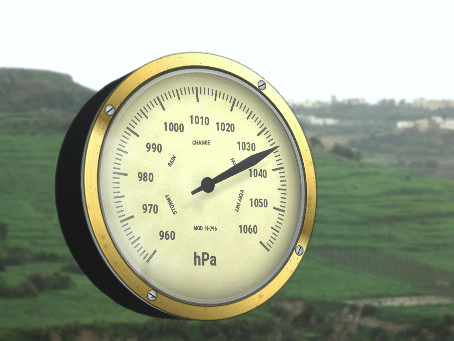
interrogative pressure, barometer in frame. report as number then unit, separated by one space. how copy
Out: 1035 hPa
